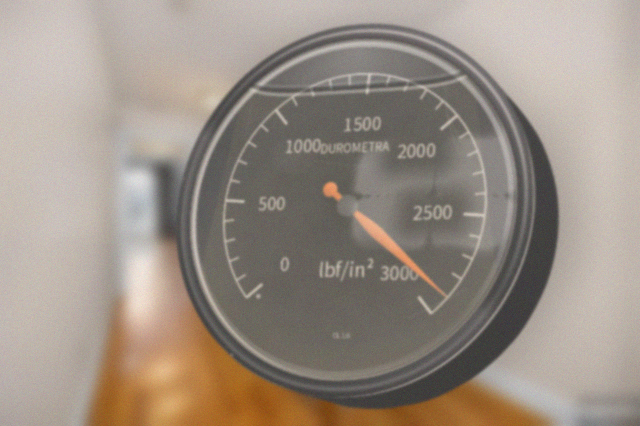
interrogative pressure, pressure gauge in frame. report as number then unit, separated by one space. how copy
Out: 2900 psi
